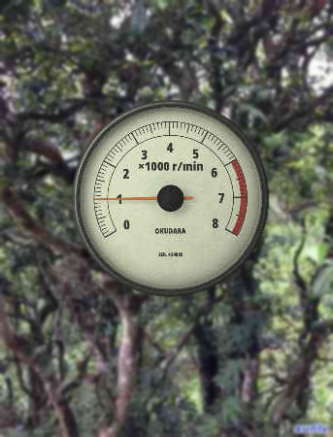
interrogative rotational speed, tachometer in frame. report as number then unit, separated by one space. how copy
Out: 1000 rpm
